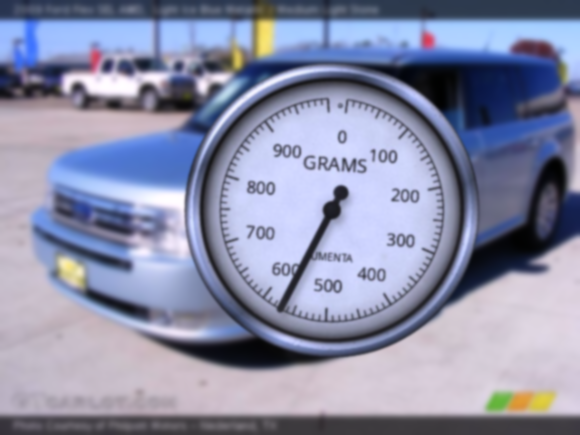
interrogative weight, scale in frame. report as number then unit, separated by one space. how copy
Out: 570 g
